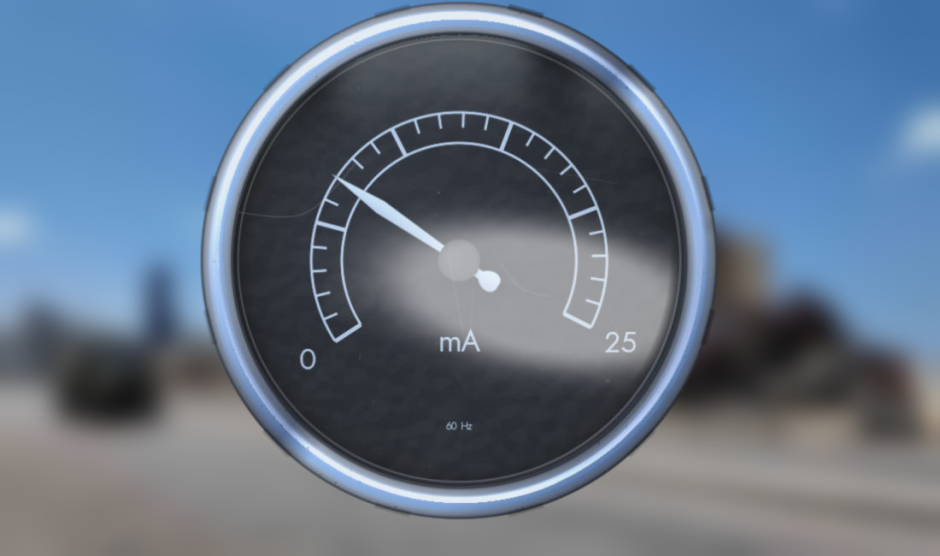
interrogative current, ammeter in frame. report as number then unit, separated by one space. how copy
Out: 7 mA
